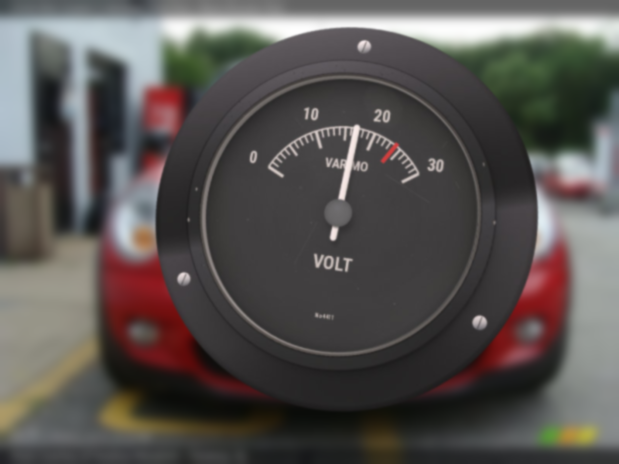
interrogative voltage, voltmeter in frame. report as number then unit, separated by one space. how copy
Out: 17 V
